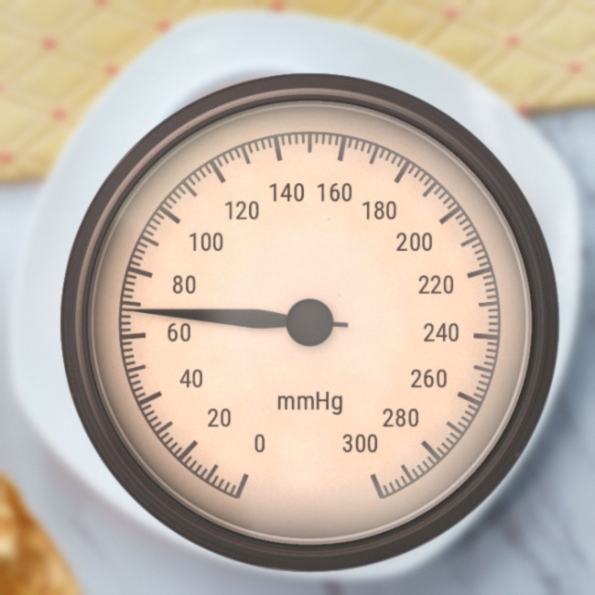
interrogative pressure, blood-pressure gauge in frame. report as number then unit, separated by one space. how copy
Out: 68 mmHg
